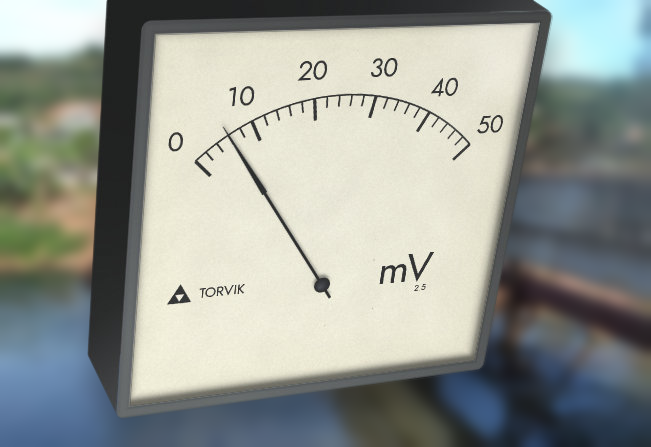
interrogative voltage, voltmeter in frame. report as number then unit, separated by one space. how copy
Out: 6 mV
